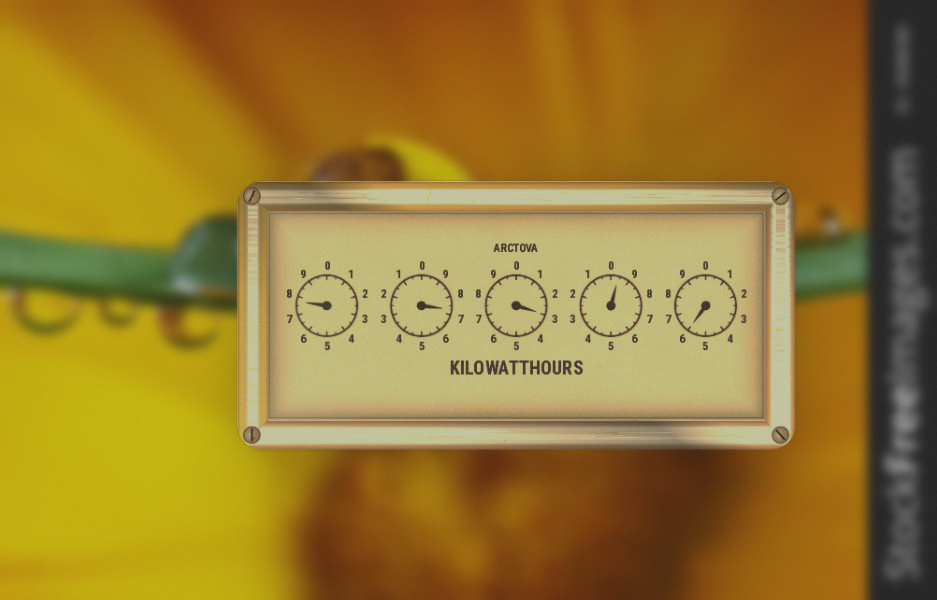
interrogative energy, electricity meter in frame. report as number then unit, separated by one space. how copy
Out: 77296 kWh
